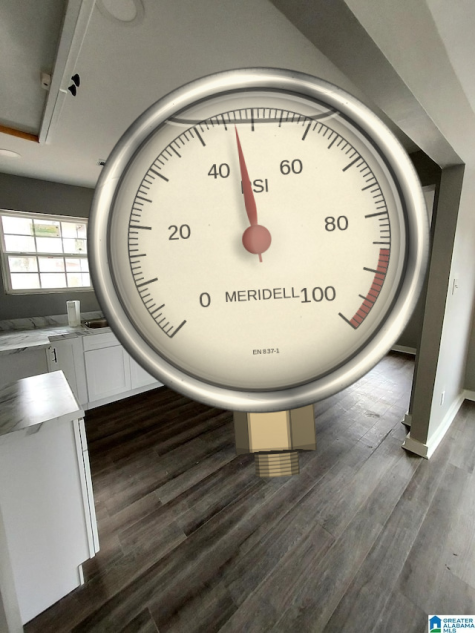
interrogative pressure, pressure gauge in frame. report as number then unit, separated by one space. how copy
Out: 47 psi
